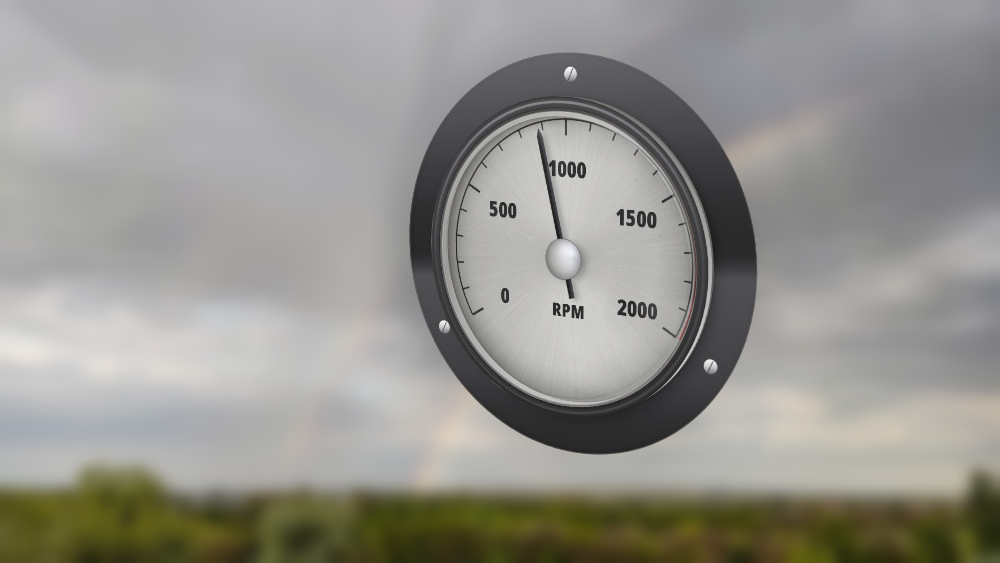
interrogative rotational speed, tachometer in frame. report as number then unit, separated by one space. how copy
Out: 900 rpm
